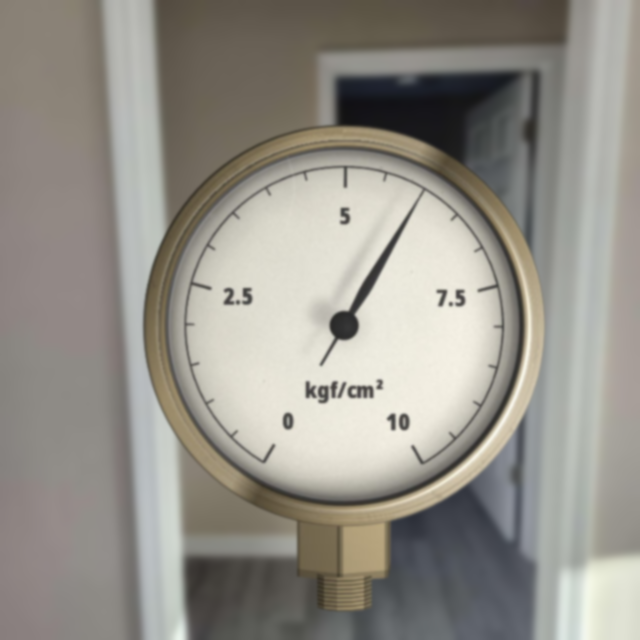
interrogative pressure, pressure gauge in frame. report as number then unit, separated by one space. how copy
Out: 6 kg/cm²
